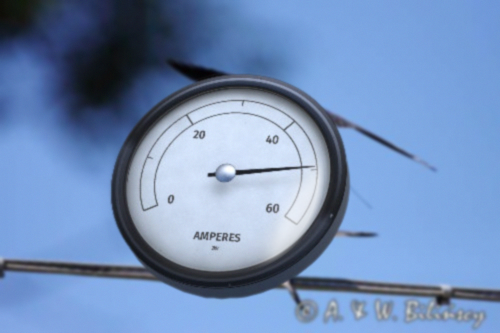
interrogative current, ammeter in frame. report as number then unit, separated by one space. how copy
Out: 50 A
